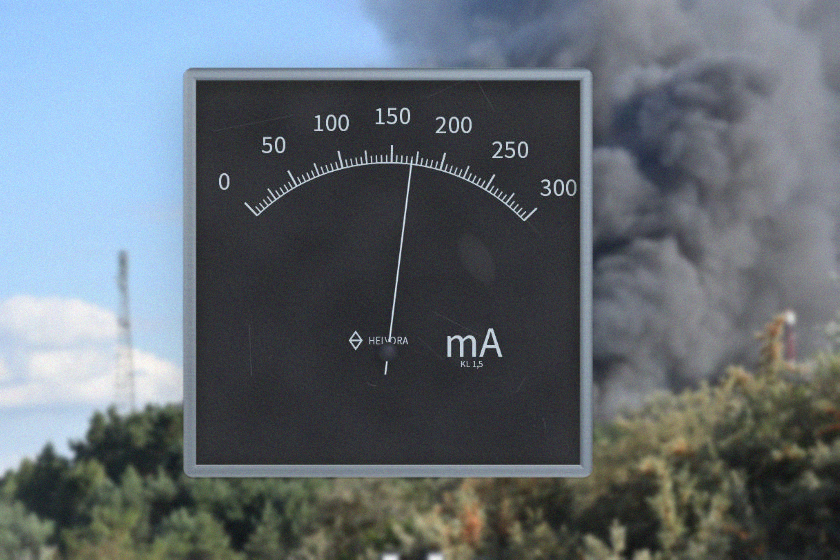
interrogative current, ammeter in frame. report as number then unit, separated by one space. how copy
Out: 170 mA
